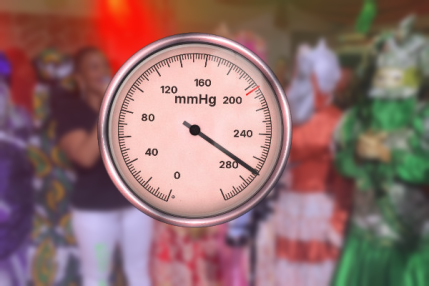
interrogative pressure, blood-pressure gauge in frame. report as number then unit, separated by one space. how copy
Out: 270 mmHg
